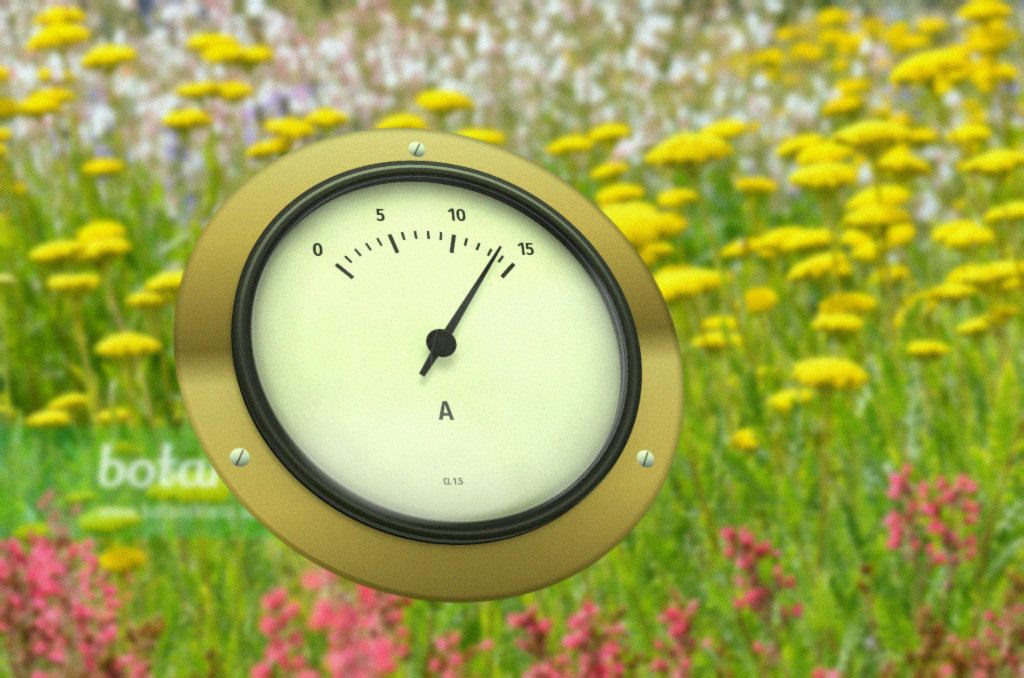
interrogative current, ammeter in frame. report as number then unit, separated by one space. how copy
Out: 13.5 A
